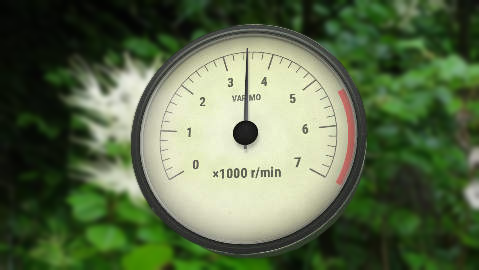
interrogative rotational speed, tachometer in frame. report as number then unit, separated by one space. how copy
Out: 3500 rpm
